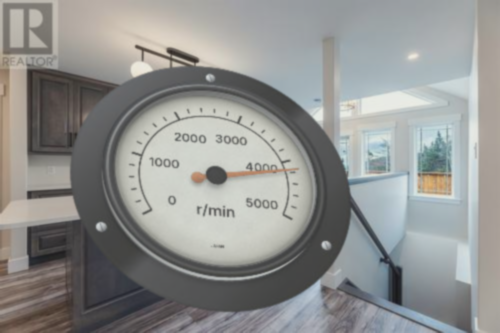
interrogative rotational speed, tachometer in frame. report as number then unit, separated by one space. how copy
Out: 4200 rpm
